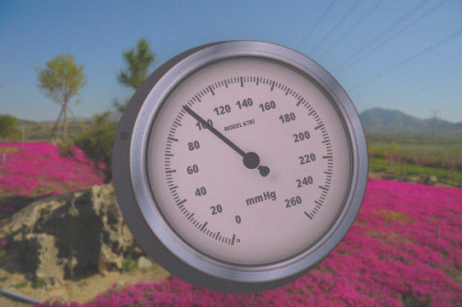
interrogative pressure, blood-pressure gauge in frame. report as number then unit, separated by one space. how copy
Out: 100 mmHg
